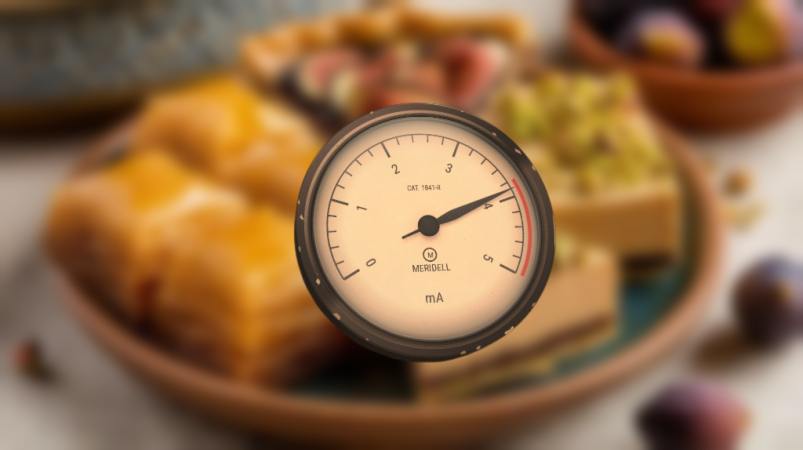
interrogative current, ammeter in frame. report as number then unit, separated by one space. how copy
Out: 3.9 mA
